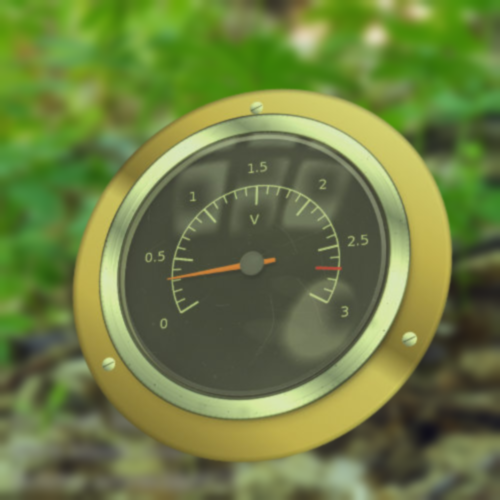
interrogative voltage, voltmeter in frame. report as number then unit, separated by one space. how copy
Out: 0.3 V
